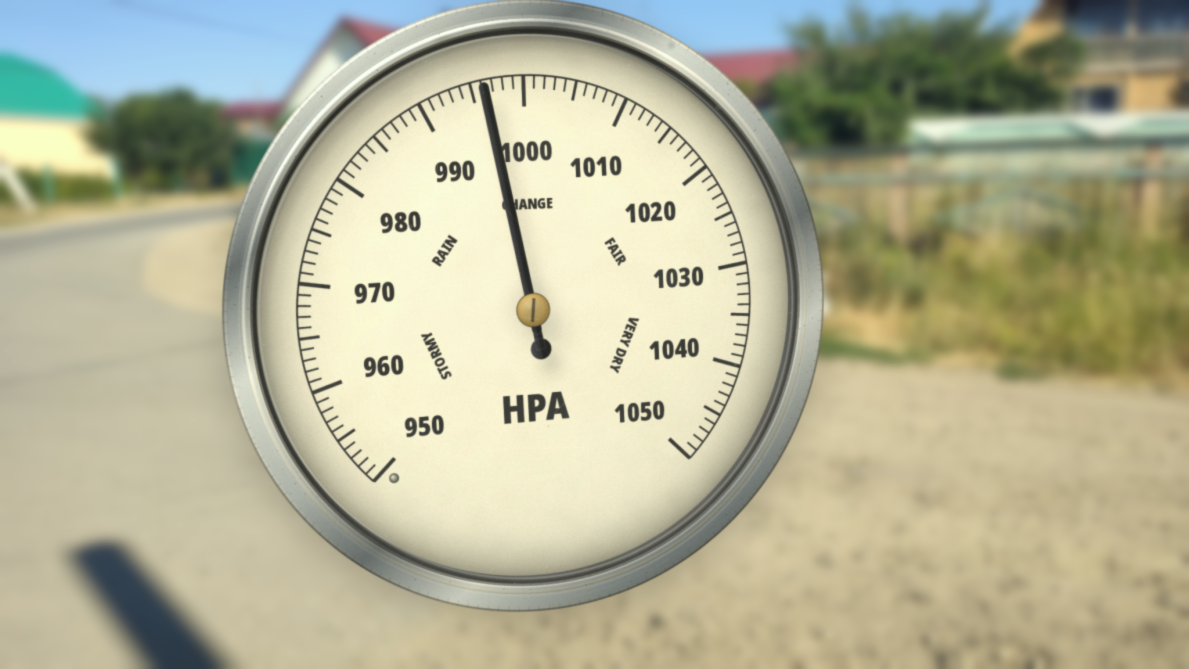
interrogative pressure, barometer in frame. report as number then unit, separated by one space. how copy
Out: 996 hPa
